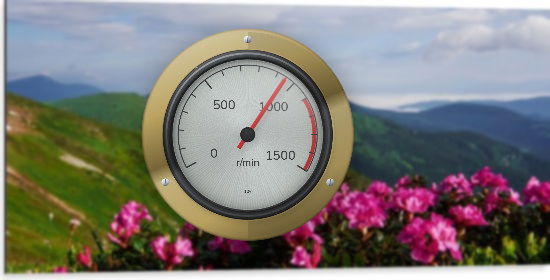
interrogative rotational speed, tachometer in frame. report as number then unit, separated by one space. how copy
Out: 950 rpm
